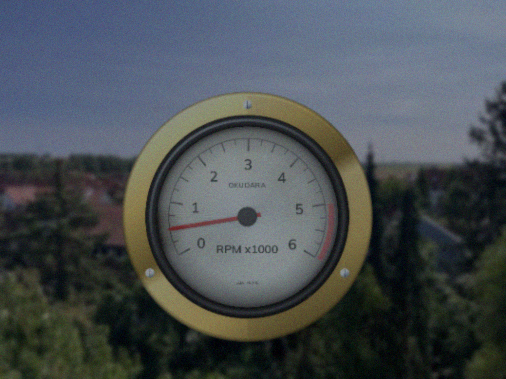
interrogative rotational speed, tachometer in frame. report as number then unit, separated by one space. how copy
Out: 500 rpm
